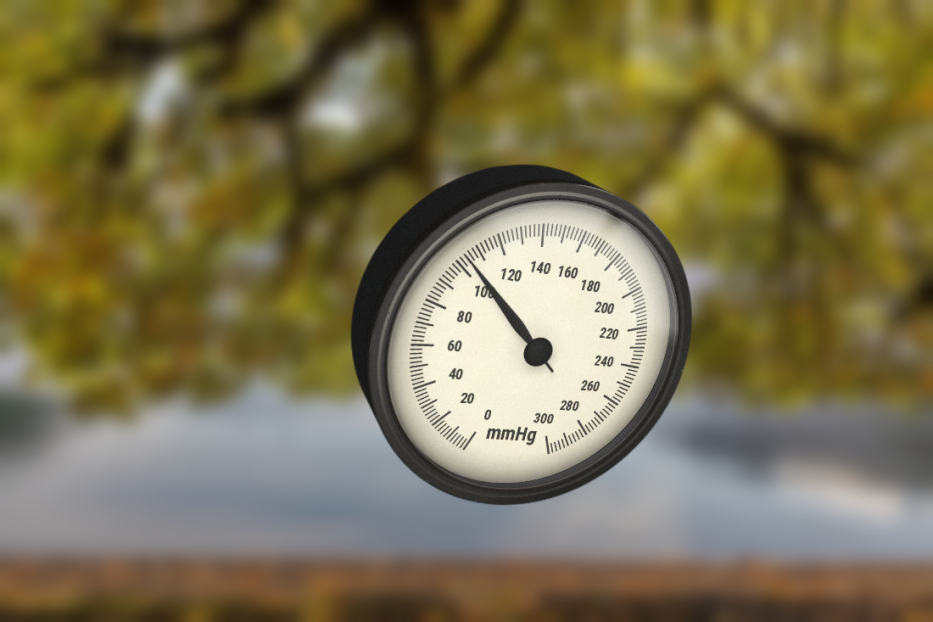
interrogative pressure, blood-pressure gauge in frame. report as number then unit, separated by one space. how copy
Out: 104 mmHg
